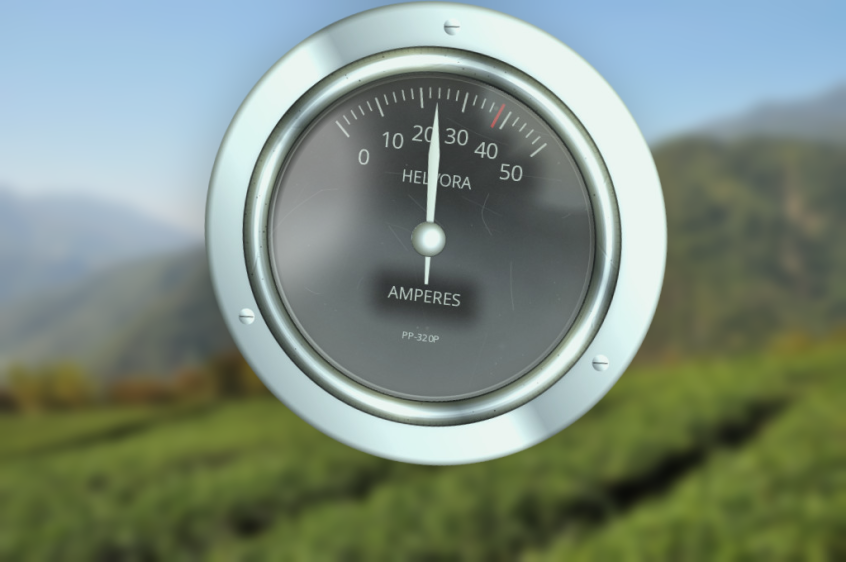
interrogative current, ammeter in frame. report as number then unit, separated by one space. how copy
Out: 24 A
